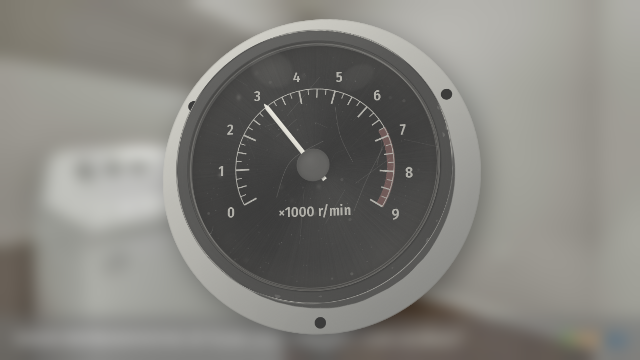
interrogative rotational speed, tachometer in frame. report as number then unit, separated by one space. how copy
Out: 3000 rpm
